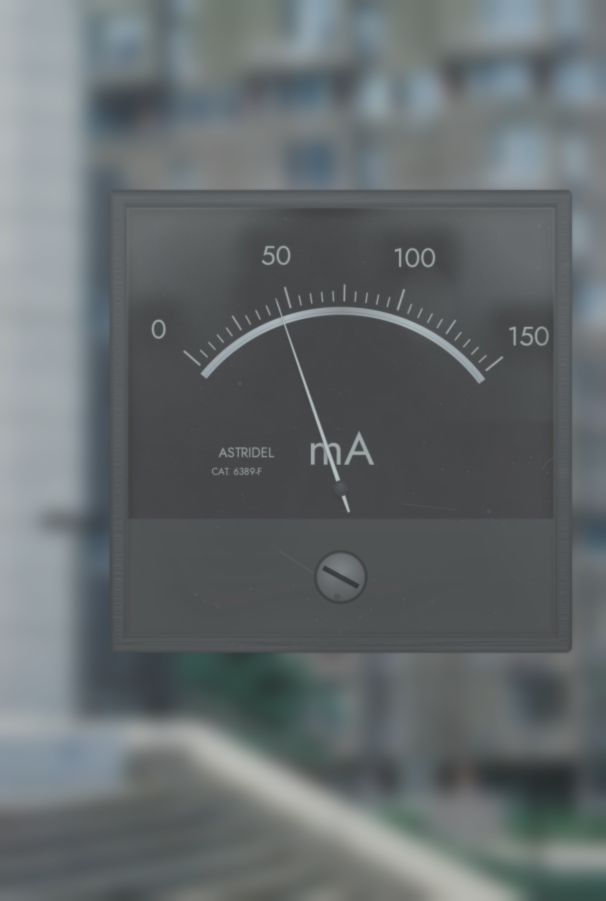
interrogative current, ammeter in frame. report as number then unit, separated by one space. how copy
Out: 45 mA
